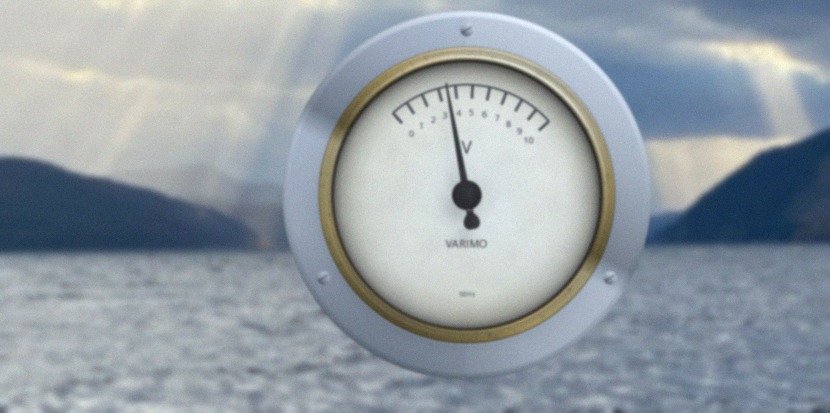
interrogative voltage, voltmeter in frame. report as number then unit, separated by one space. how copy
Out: 3.5 V
